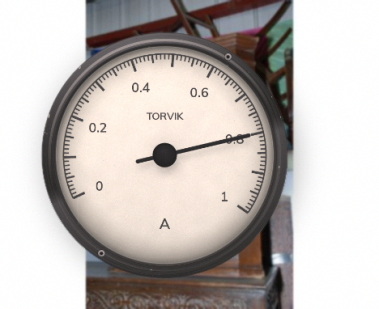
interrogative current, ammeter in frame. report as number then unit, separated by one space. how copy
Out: 0.8 A
